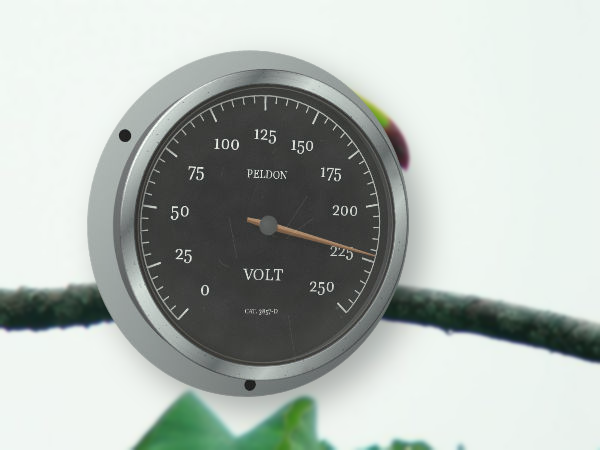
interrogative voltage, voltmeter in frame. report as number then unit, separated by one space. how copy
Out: 222.5 V
